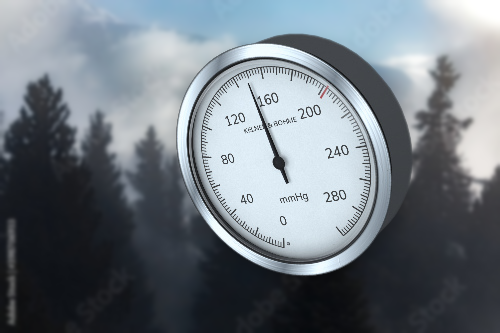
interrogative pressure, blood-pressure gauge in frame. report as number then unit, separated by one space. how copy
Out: 150 mmHg
